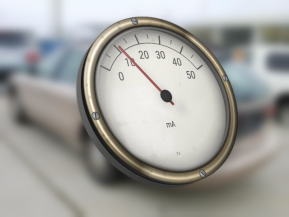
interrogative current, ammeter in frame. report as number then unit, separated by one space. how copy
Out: 10 mA
